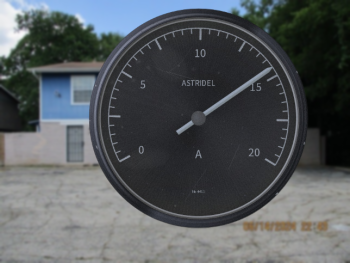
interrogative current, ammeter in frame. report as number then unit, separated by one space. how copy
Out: 14.5 A
